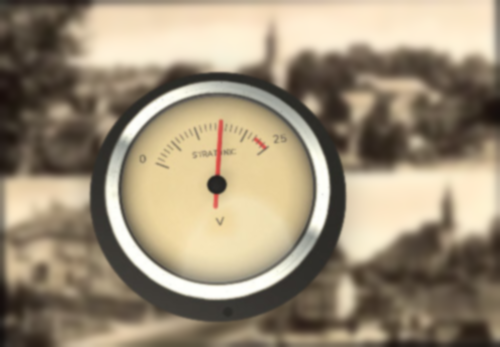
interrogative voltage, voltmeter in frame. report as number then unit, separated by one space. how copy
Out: 15 V
